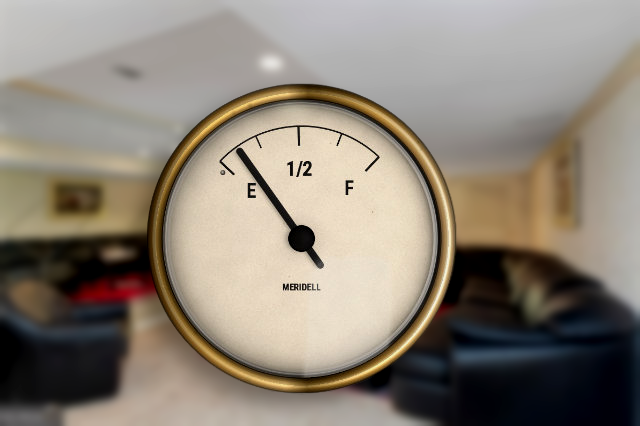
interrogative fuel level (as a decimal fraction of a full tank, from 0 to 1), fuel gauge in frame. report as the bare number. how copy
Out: 0.125
